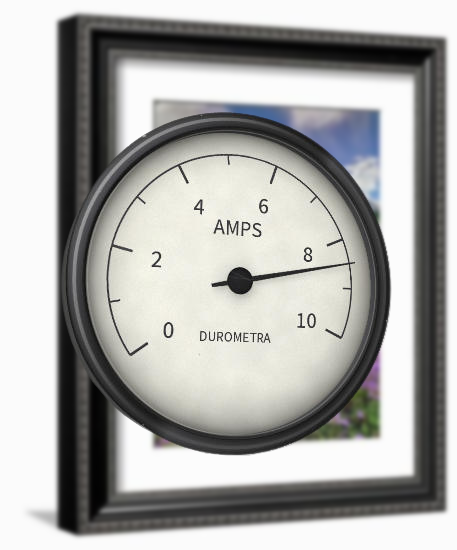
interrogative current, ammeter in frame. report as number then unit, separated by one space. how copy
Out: 8.5 A
